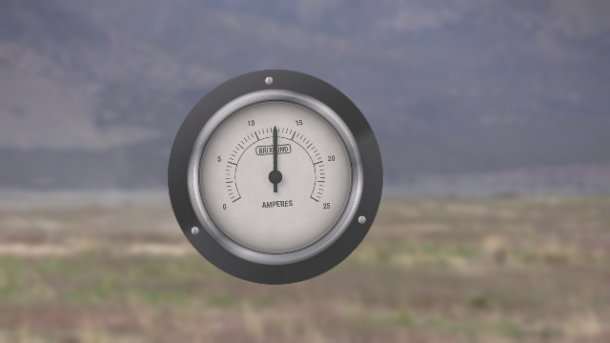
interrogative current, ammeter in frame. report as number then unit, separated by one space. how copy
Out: 12.5 A
